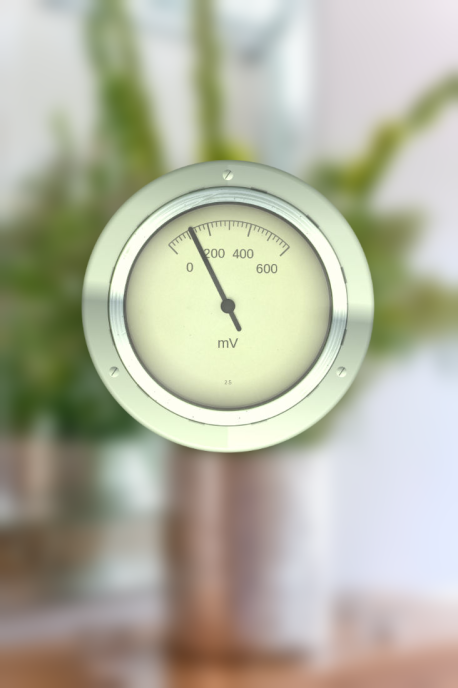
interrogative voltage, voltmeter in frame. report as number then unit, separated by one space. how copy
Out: 120 mV
